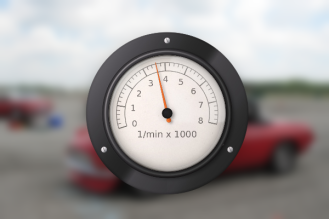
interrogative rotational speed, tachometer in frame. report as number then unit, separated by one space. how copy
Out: 3600 rpm
